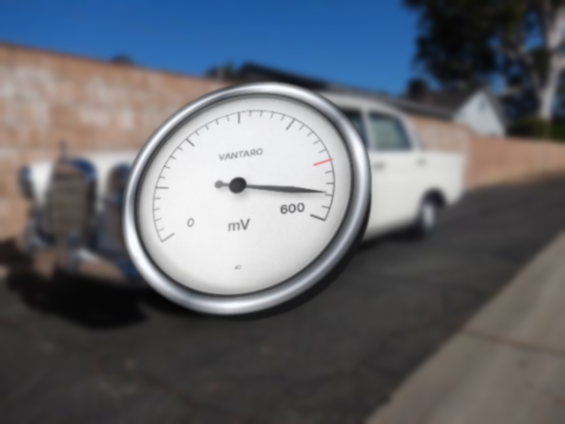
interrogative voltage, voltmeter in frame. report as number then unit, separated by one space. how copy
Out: 560 mV
